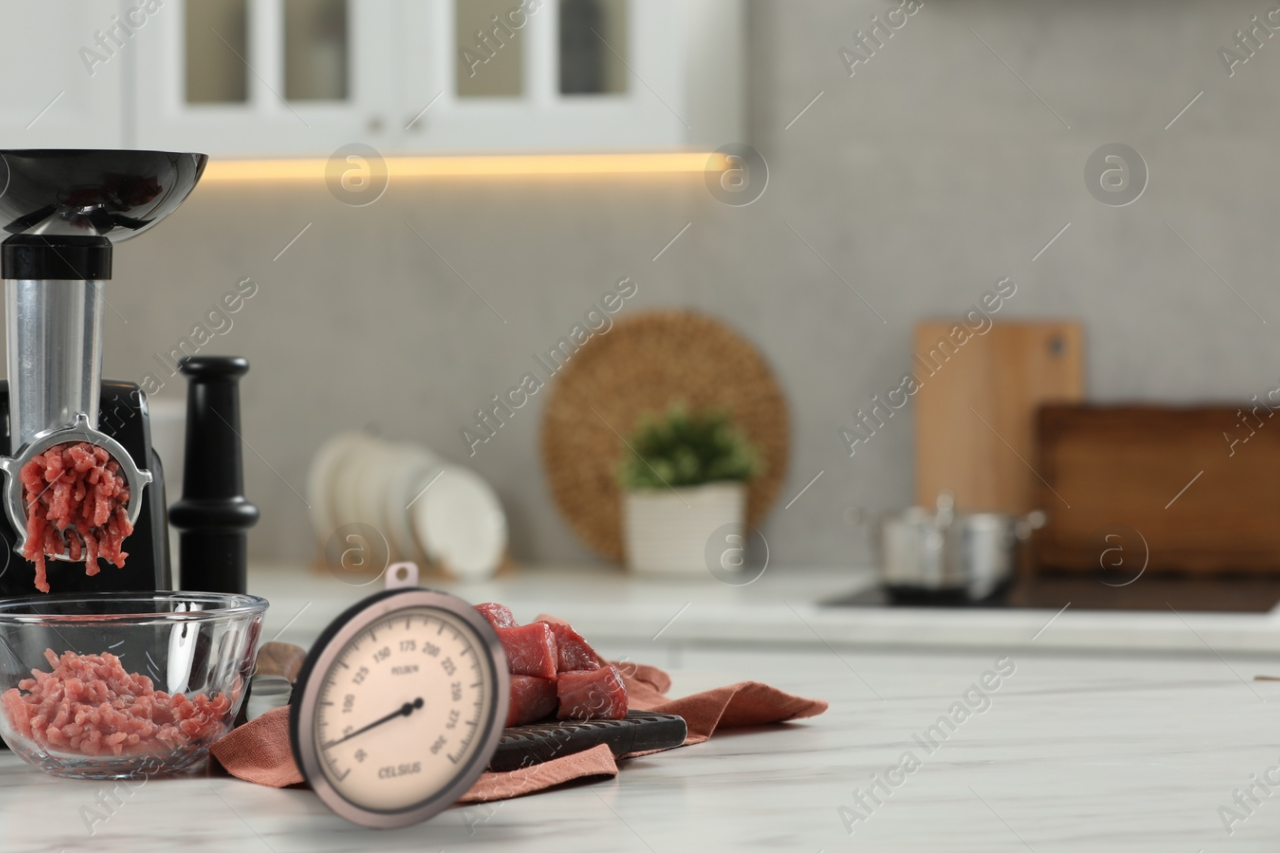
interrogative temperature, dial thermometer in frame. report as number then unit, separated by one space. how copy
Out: 75 °C
